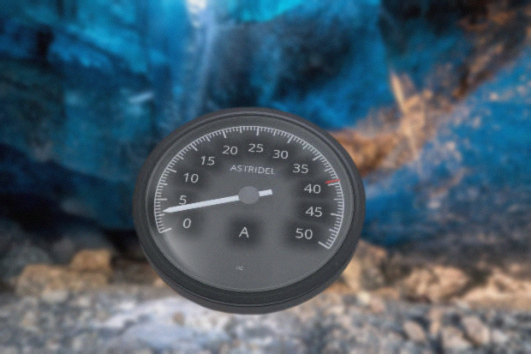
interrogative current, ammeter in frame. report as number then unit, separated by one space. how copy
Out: 2.5 A
